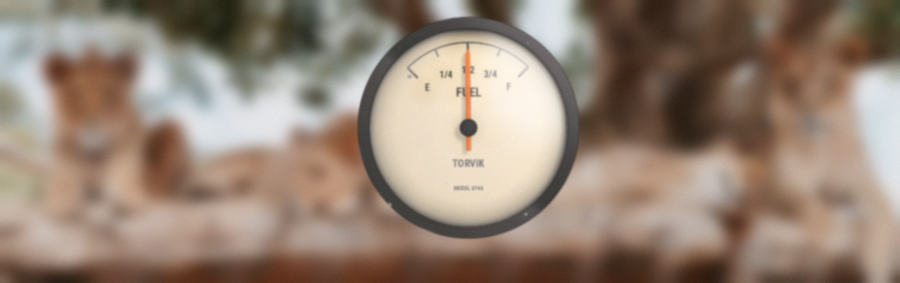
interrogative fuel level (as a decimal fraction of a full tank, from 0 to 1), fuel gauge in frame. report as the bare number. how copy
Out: 0.5
